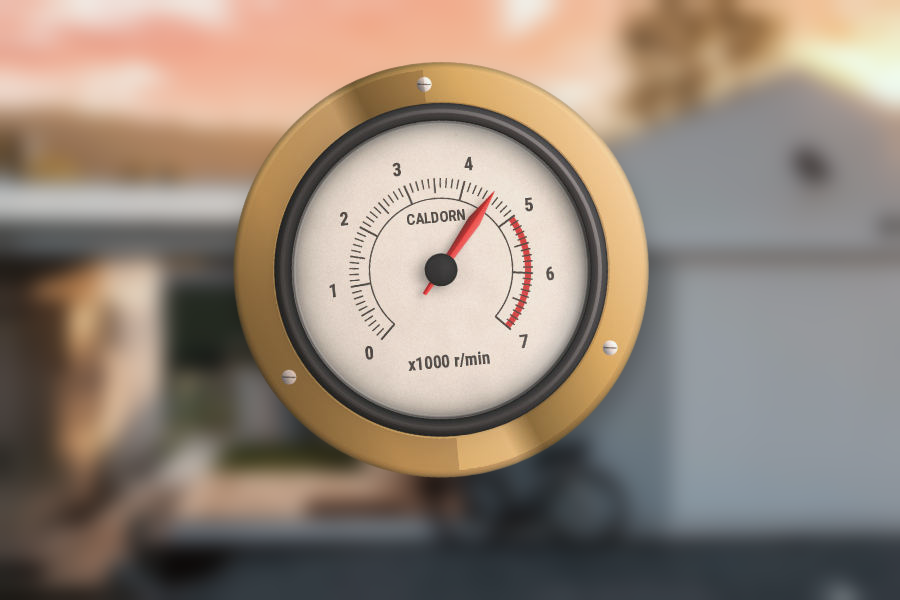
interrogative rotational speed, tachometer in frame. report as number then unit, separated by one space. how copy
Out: 4500 rpm
